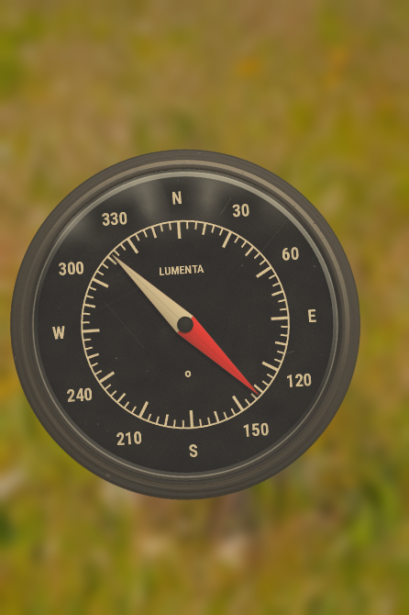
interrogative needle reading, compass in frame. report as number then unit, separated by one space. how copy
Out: 137.5 °
